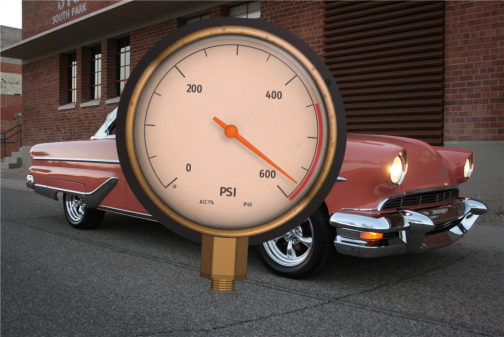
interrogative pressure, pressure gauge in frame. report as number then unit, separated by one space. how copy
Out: 575 psi
